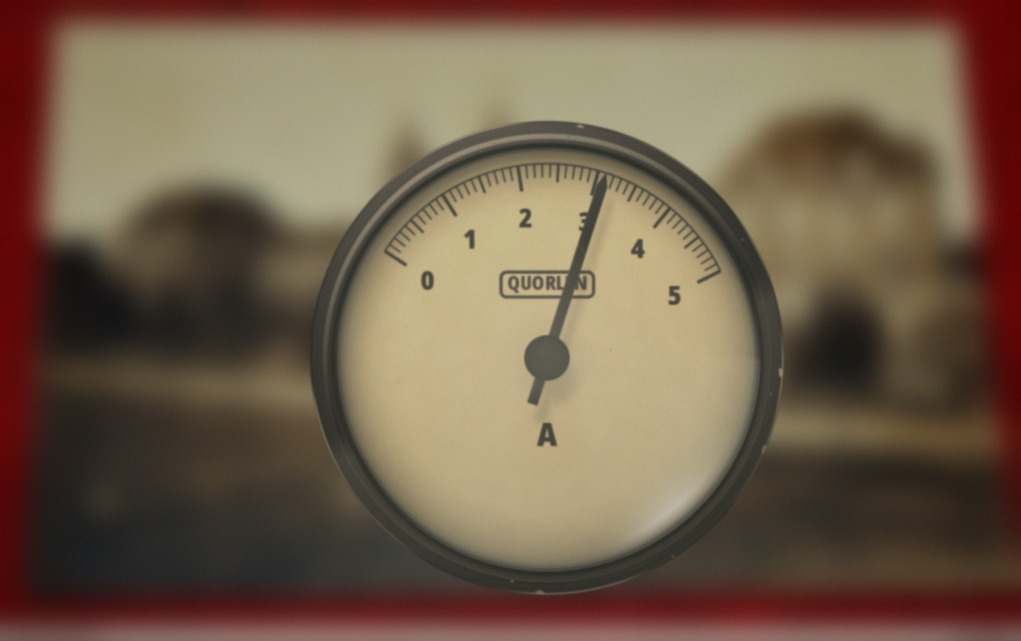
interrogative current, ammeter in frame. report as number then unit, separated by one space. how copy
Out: 3.1 A
